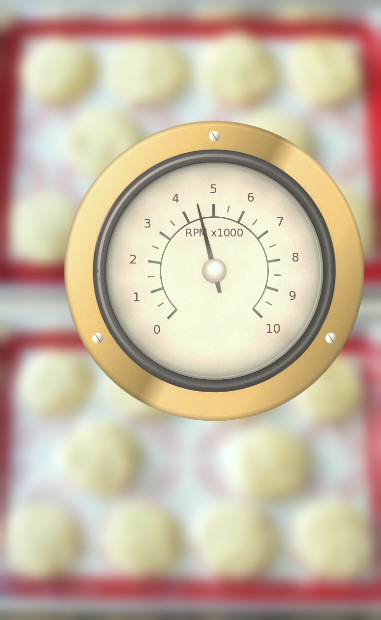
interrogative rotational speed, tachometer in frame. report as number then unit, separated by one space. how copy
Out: 4500 rpm
